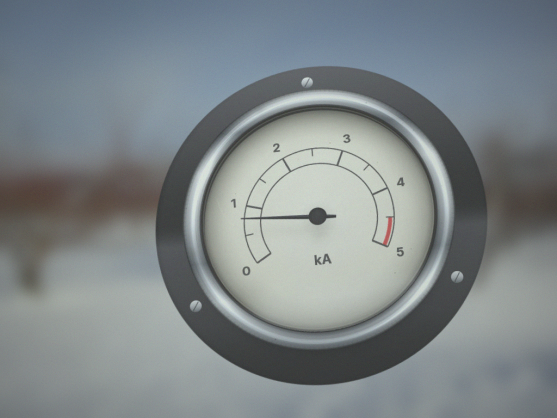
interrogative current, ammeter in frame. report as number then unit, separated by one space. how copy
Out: 0.75 kA
